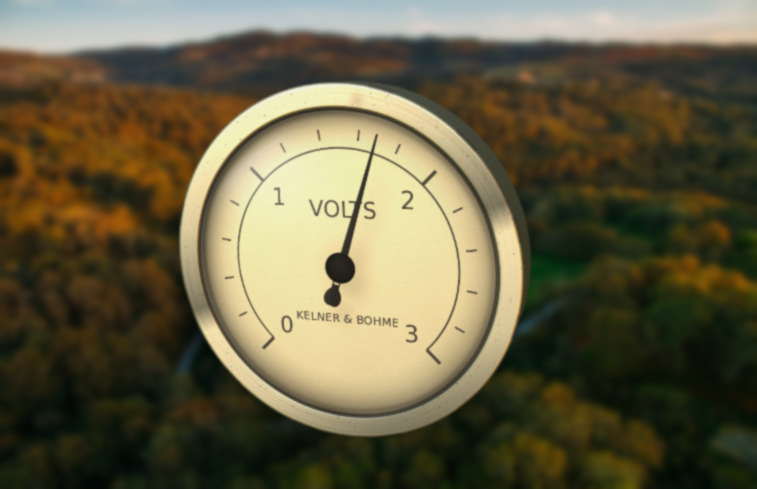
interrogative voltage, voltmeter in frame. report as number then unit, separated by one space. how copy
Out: 1.7 V
